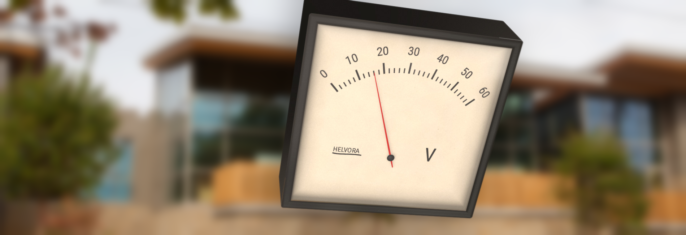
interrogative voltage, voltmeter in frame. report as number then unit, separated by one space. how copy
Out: 16 V
